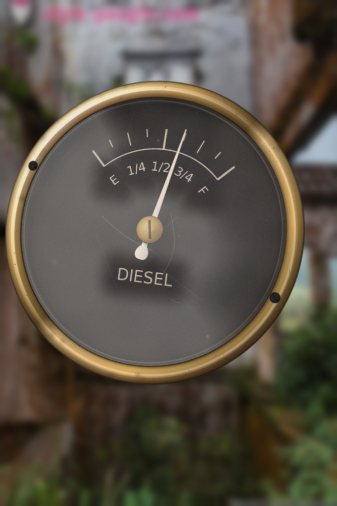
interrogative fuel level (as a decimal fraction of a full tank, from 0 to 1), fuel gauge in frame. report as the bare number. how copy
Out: 0.625
